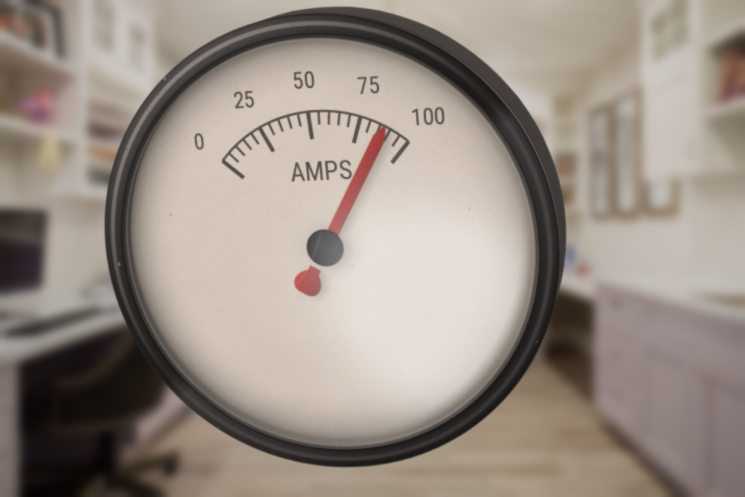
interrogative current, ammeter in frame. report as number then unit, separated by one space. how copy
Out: 87.5 A
